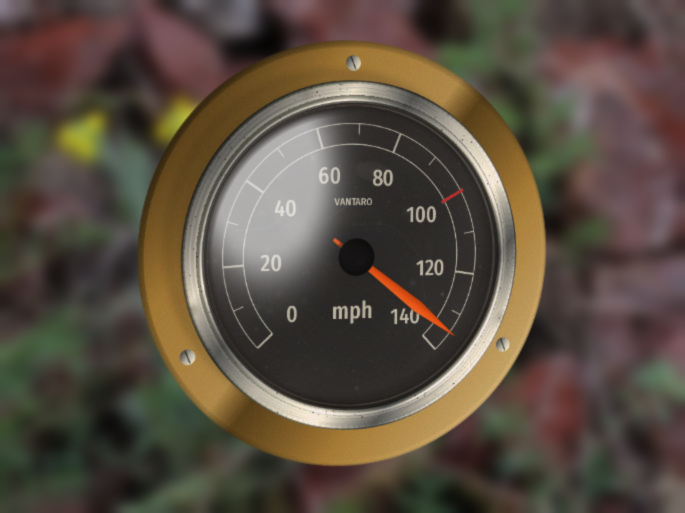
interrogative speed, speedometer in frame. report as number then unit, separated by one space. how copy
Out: 135 mph
